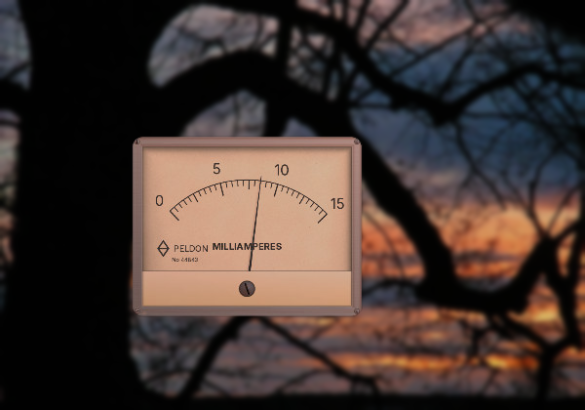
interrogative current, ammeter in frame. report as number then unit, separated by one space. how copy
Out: 8.5 mA
